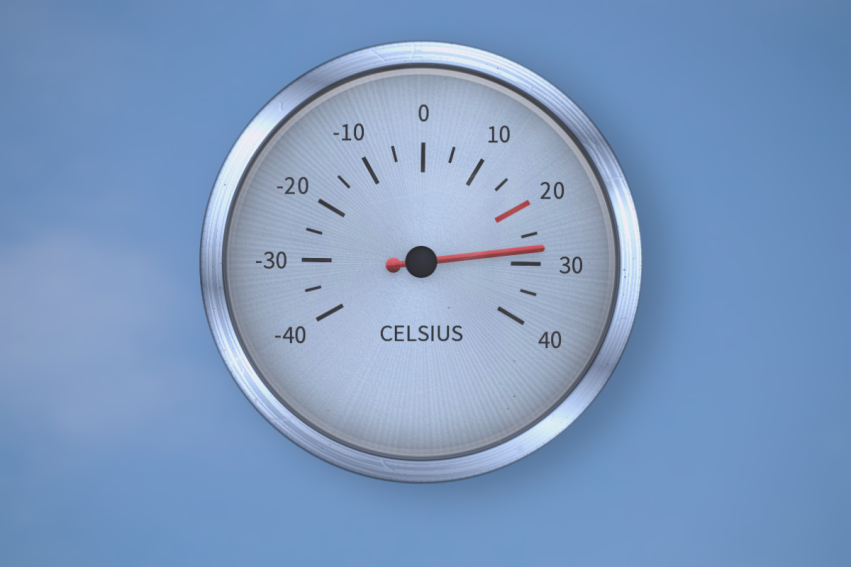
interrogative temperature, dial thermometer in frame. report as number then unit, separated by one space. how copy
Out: 27.5 °C
